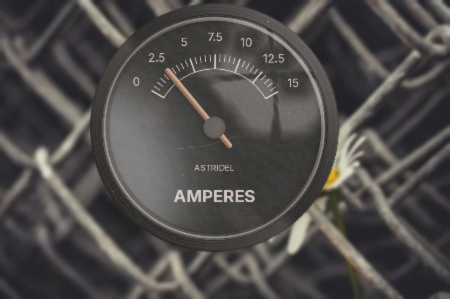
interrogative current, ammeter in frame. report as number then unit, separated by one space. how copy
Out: 2.5 A
